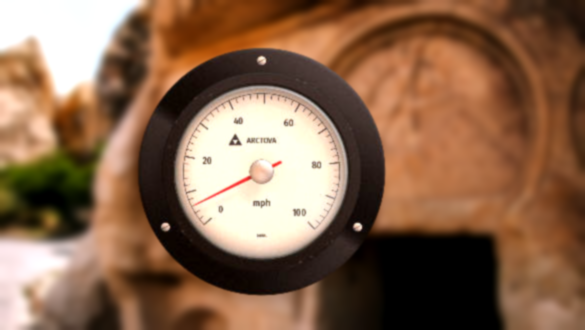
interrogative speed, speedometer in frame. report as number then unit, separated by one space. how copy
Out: 6 mph
